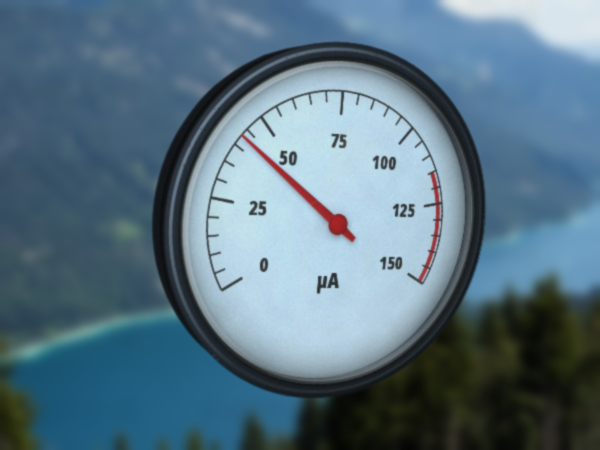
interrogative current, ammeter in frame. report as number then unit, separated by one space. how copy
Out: 42.5 µA
